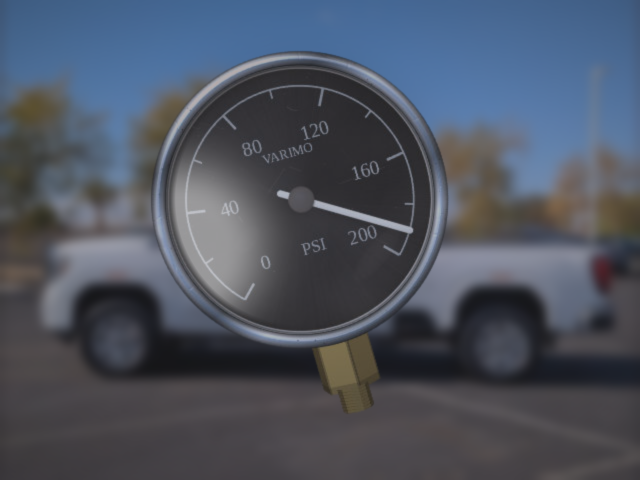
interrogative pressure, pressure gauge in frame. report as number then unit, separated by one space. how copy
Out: 190 psi
